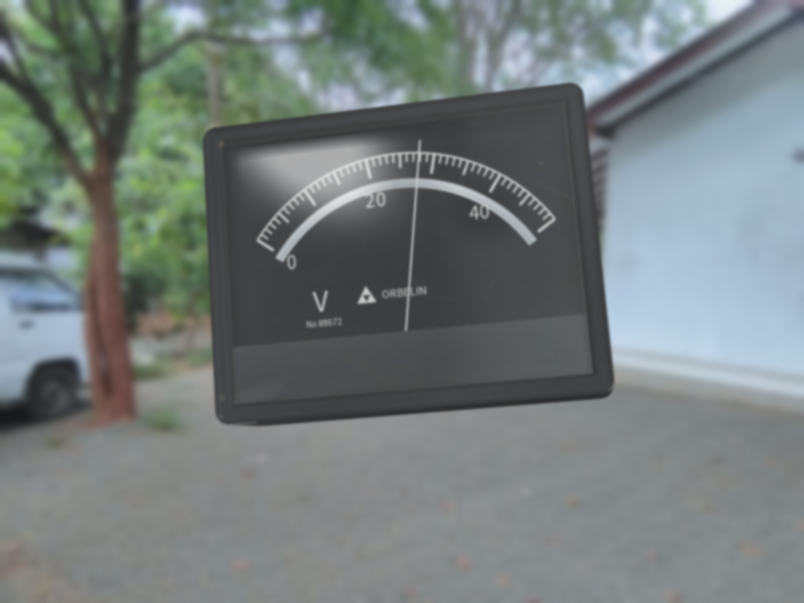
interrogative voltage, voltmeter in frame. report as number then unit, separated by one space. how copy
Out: 28 V
